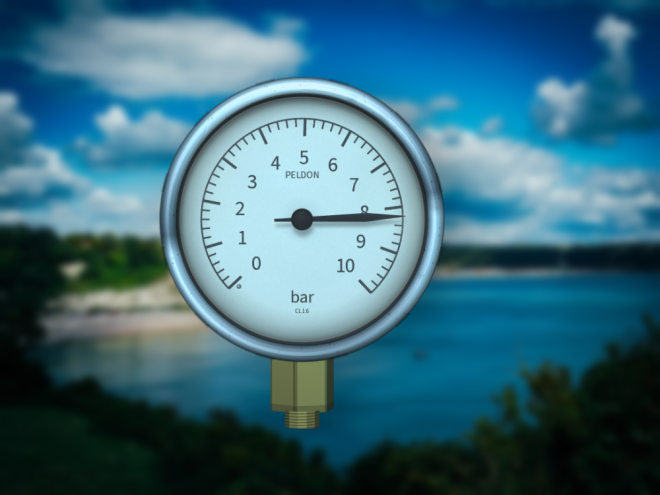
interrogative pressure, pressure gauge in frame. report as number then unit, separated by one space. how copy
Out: 8.2 bar
